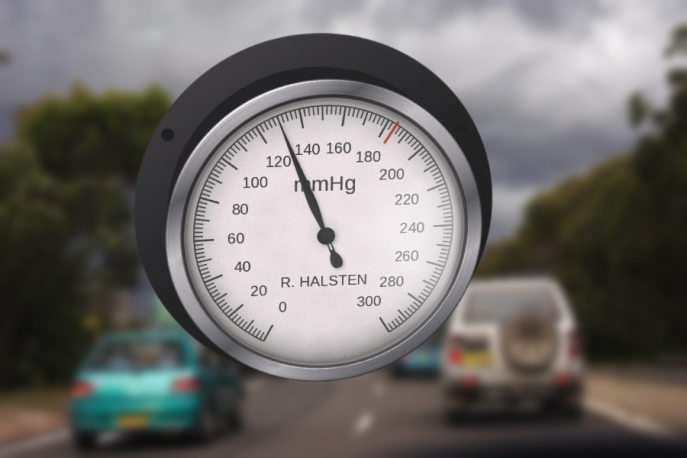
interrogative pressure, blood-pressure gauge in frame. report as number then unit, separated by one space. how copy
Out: 130 mmHg
